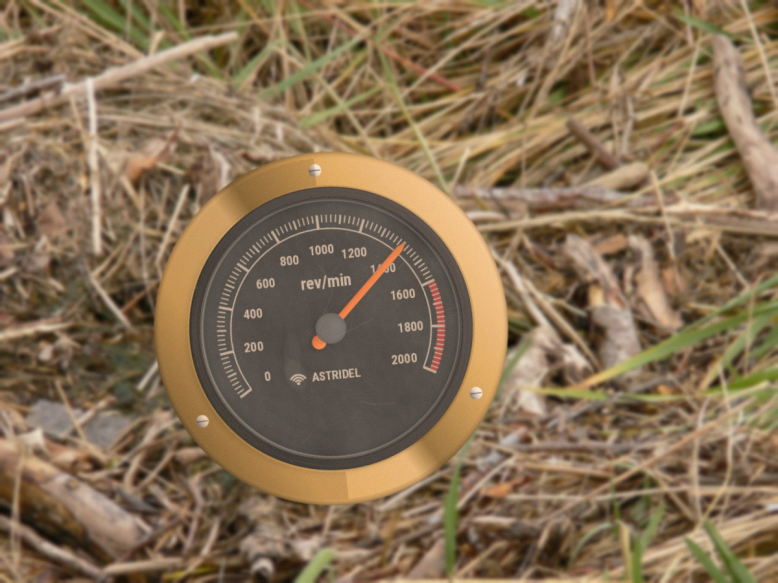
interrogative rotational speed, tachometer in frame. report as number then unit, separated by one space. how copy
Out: 1400 rpm
